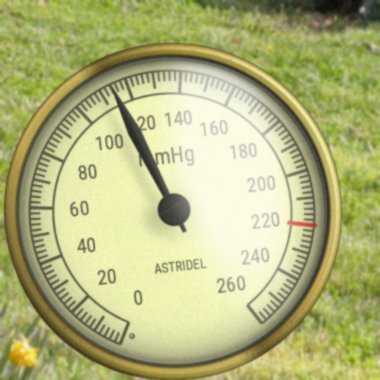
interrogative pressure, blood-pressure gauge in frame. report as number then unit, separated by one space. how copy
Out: 114 mmHg
